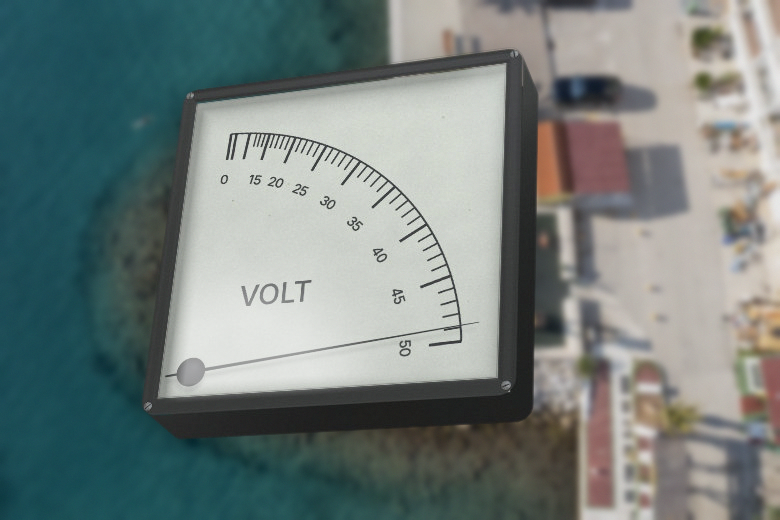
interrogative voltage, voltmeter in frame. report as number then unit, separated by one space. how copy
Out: 49 V
